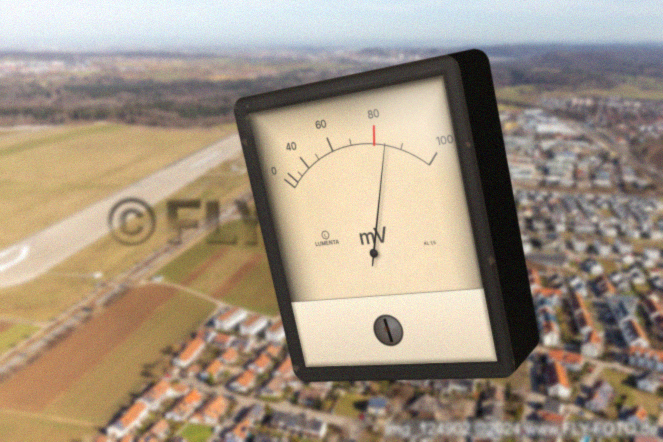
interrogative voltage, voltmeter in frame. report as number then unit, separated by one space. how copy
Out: 85 mV
